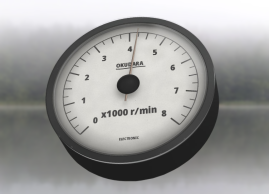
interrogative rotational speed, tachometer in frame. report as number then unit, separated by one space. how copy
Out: 4250 rpm
